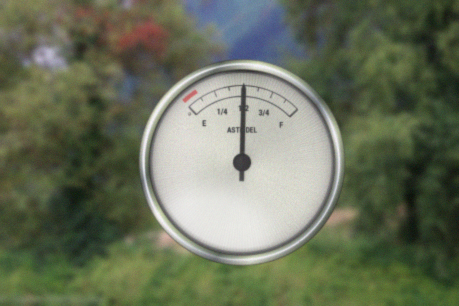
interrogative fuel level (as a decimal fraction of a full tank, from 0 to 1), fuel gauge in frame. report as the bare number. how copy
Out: 0.5
